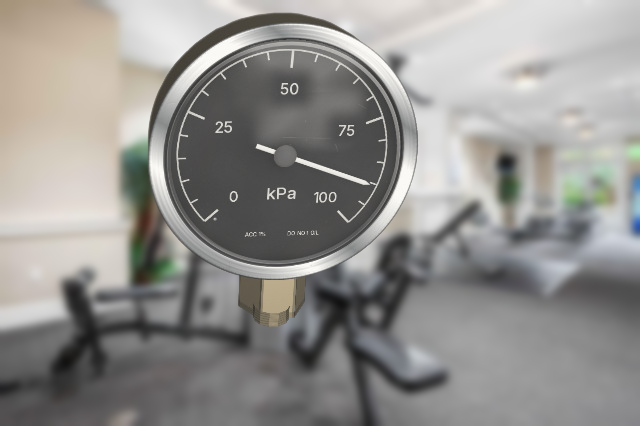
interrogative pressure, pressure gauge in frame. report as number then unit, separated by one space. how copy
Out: 90 kPa
